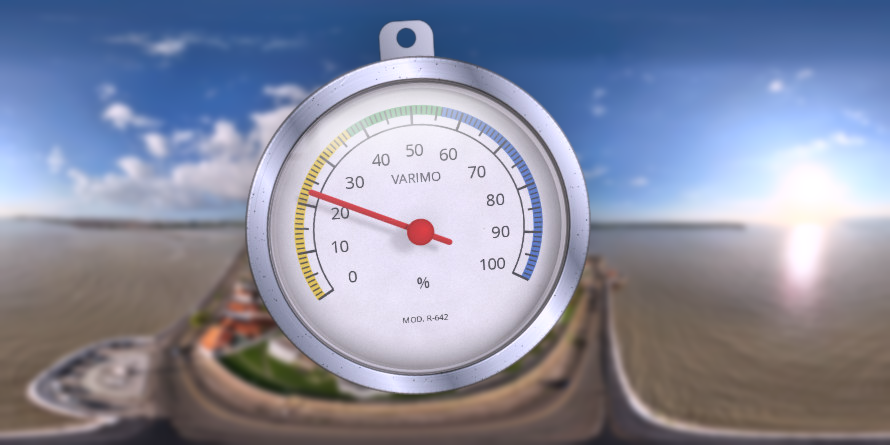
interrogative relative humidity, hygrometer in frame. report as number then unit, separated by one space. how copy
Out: 23 %
